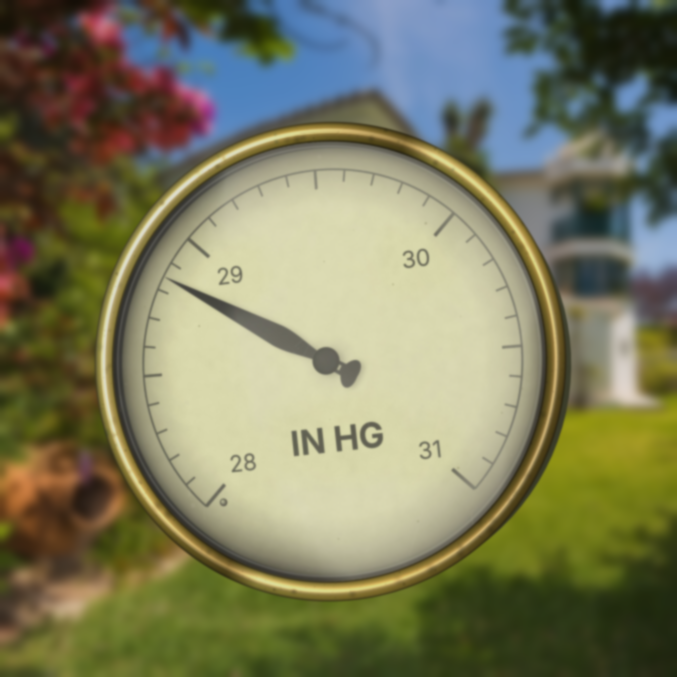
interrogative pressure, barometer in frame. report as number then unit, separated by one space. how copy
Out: 28.85 inHg
